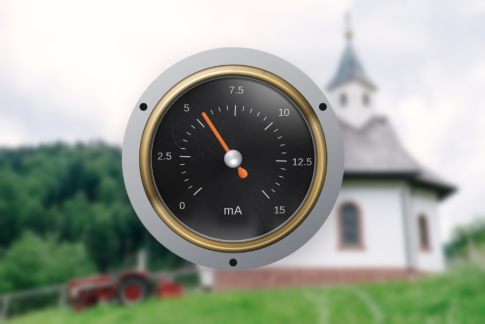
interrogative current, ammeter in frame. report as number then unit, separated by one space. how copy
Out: 5.5 mA
